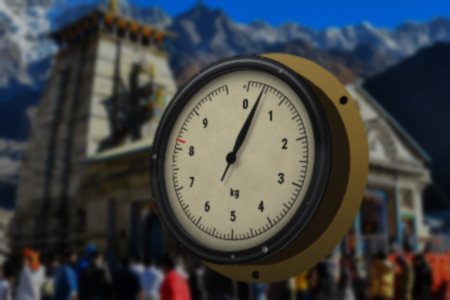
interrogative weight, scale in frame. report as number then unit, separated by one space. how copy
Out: 0.5 kg
